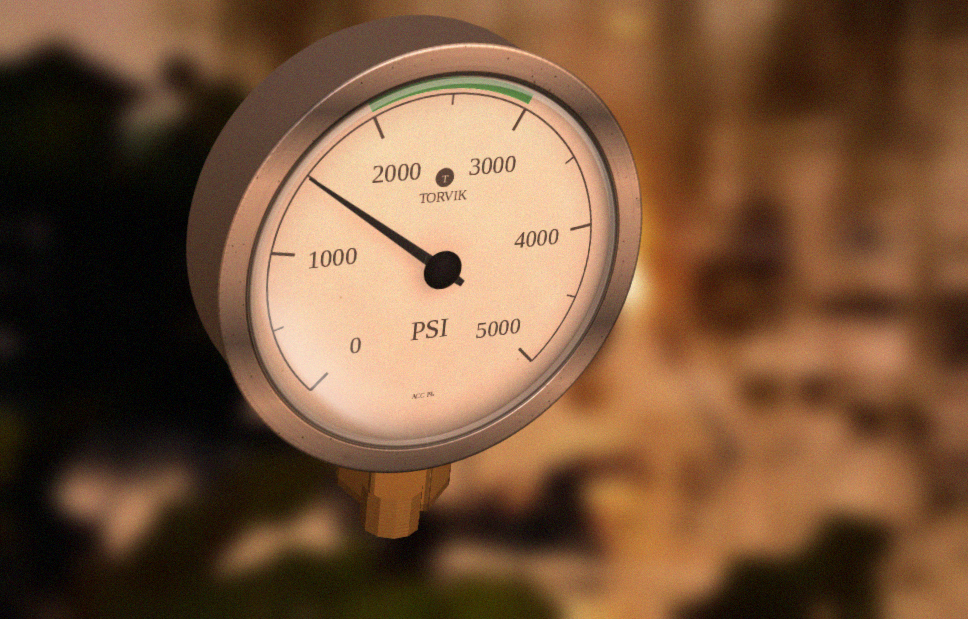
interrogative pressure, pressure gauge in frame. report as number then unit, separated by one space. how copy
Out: 1500 psi
